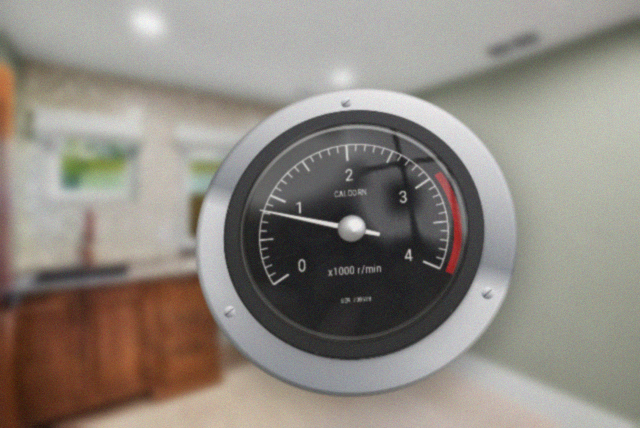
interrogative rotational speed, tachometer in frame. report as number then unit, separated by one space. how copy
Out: 800 rpm
